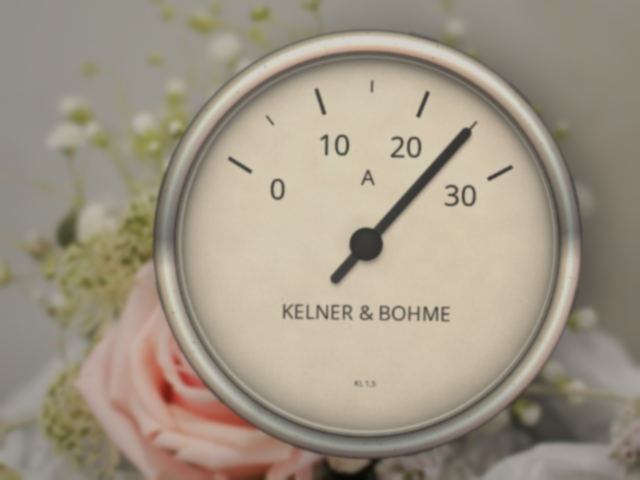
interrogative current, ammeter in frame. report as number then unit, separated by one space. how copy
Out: 25 A
